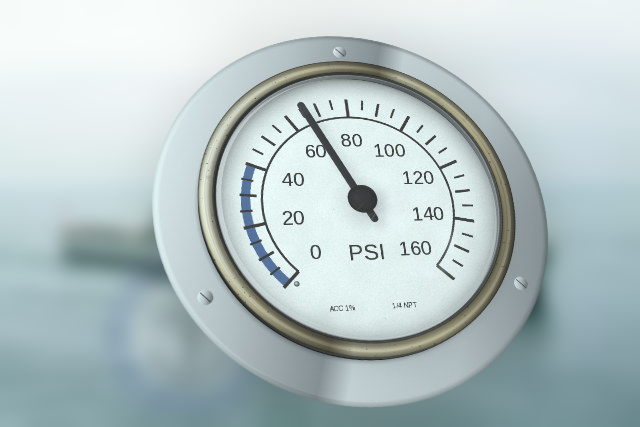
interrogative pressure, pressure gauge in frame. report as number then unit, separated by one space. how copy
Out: 65 psi
